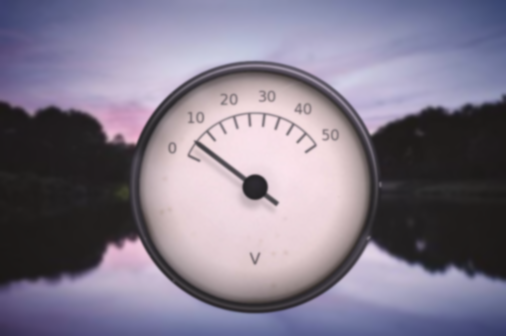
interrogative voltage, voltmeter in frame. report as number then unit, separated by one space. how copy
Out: 5 V
